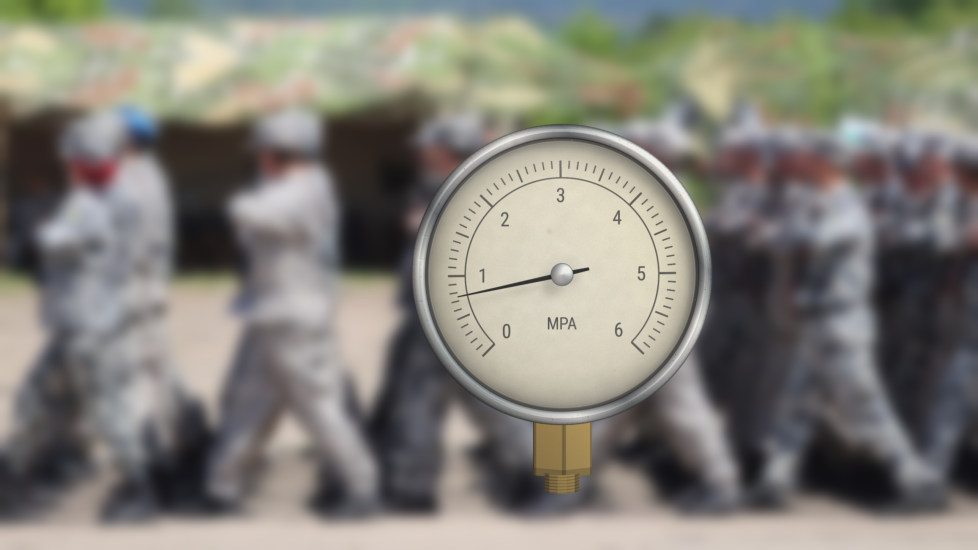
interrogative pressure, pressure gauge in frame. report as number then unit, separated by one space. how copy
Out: 0.75 MPa
